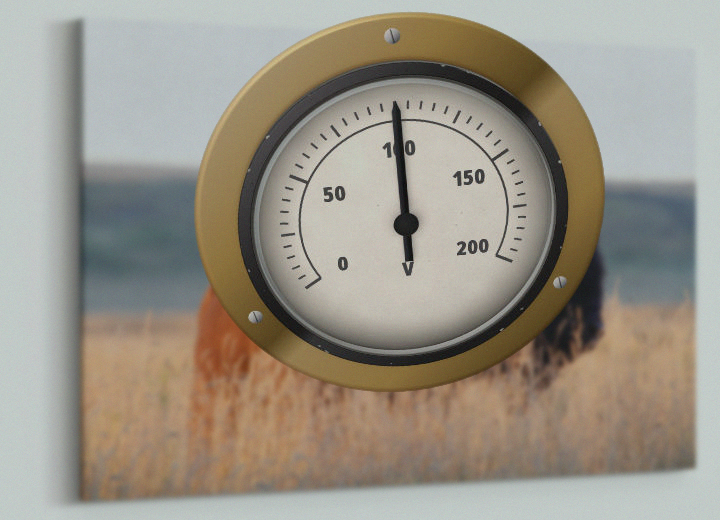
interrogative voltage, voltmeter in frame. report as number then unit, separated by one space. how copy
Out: 100 V
